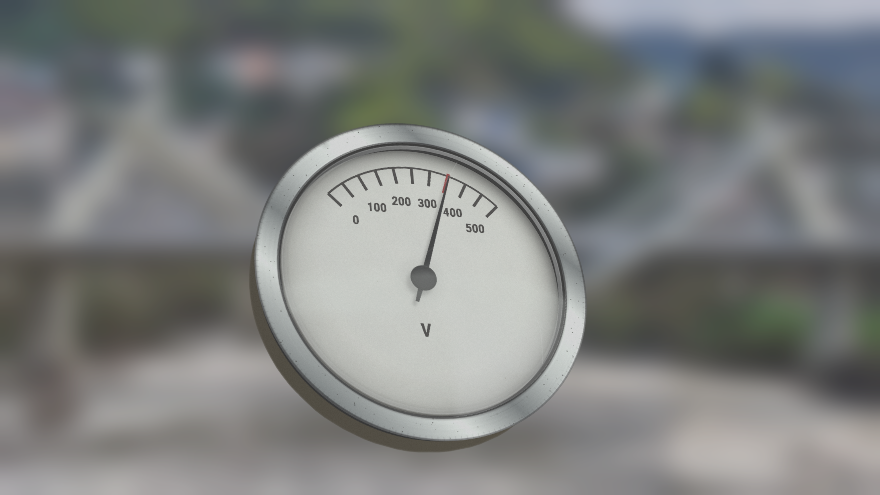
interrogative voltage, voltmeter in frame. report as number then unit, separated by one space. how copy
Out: 350 V
